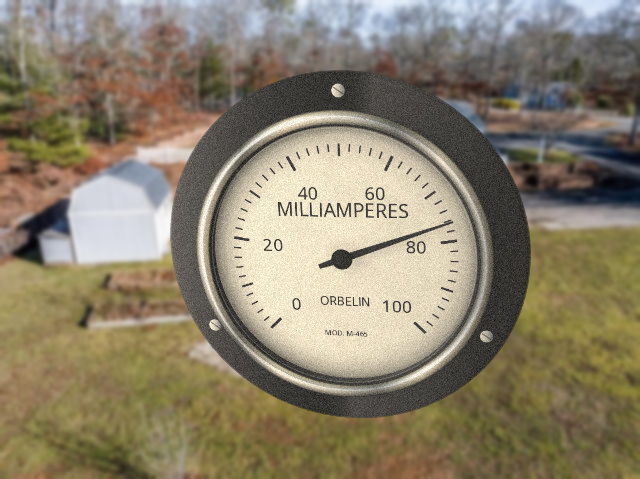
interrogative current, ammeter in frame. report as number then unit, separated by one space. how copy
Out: 76 mA
